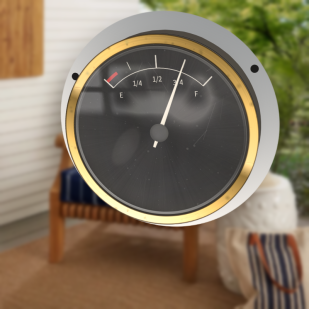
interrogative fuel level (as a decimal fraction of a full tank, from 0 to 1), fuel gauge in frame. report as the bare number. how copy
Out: 0.75
